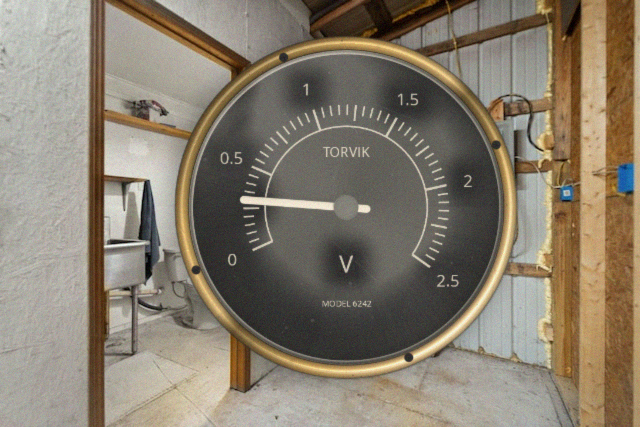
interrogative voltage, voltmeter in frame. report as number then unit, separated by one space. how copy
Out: 0.3 V
